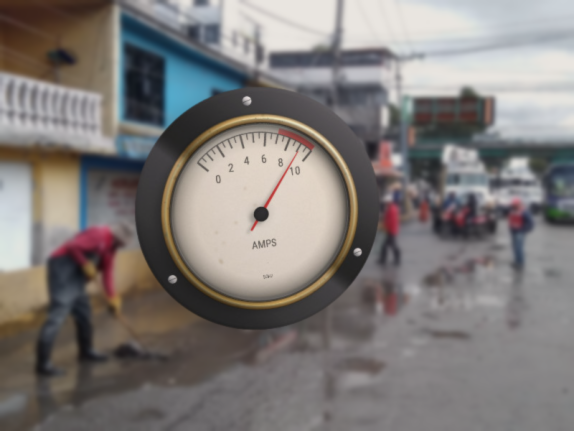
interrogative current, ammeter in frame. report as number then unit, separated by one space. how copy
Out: 9 A
